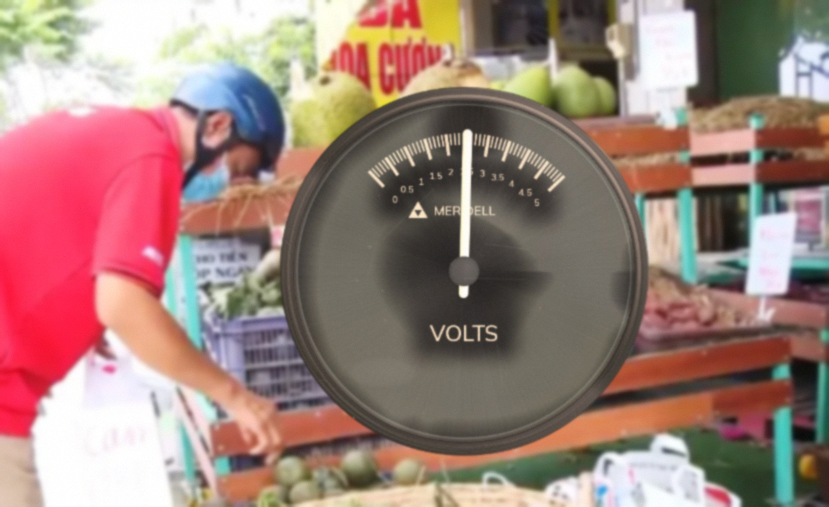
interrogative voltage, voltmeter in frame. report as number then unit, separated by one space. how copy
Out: 2.5 V
